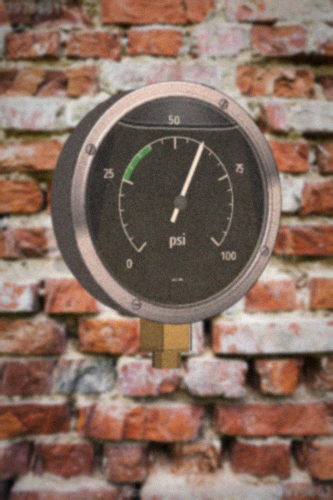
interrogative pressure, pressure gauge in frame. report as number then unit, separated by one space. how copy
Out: 60 psi
